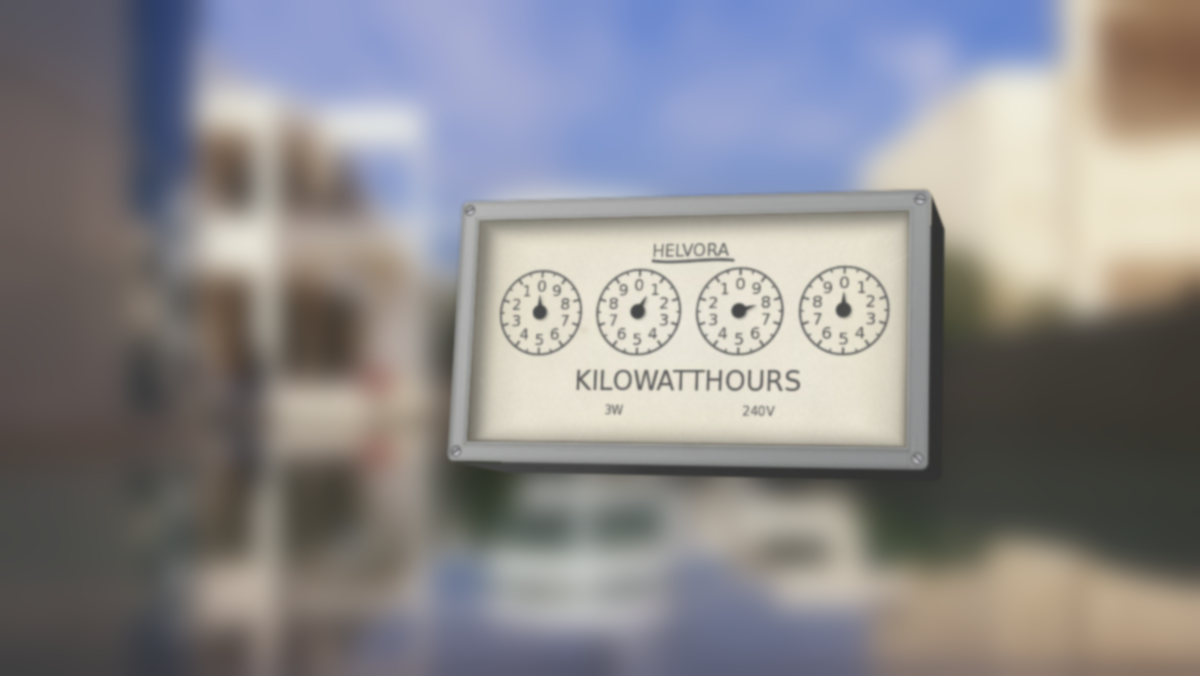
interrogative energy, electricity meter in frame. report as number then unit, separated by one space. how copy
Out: 80 kWh
